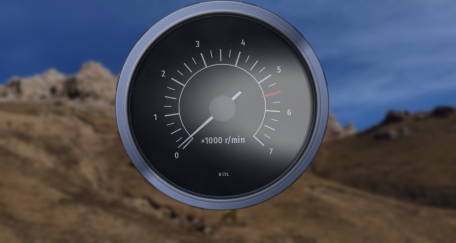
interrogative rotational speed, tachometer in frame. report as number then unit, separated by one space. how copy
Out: 125 rpm
